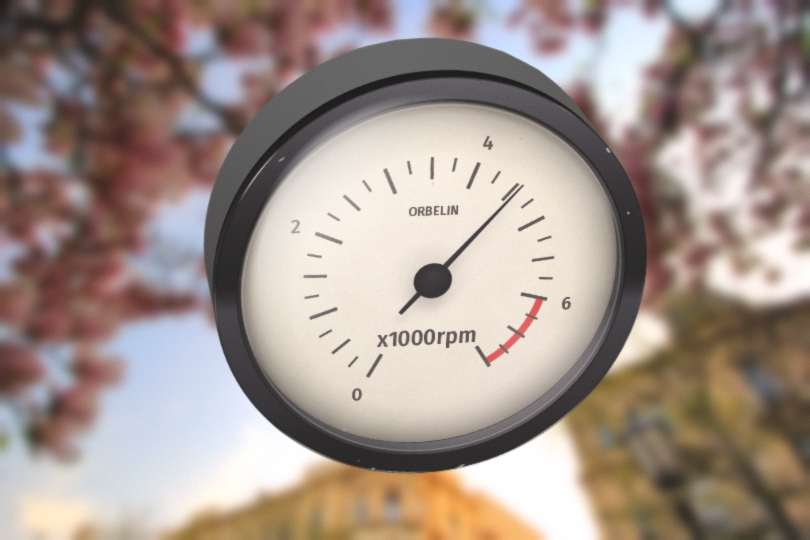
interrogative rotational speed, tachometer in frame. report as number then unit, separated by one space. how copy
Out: 4500 rpm
